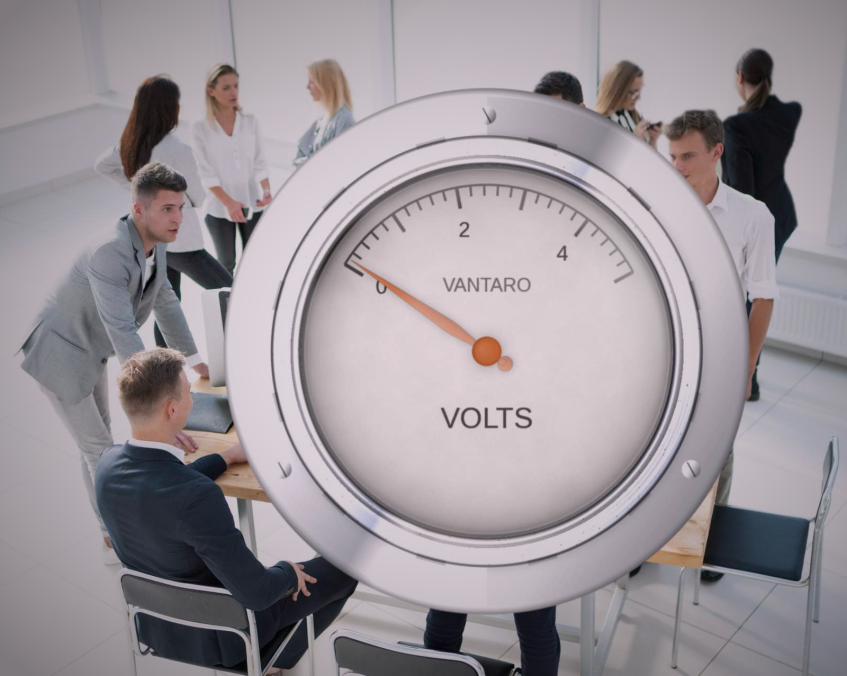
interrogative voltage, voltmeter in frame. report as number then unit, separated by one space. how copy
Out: 0.1 V
